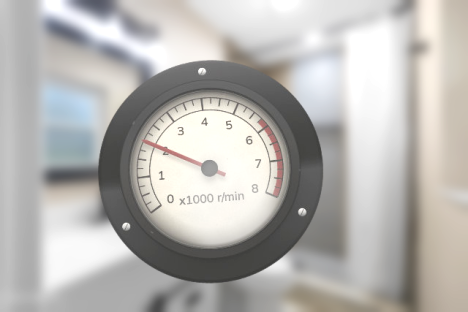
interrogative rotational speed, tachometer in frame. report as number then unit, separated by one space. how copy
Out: 2000 rpm
